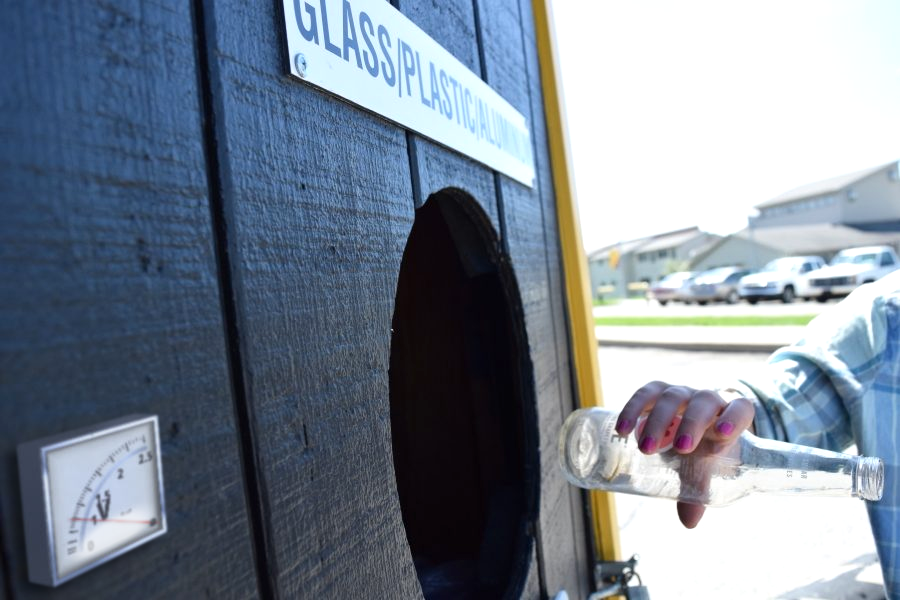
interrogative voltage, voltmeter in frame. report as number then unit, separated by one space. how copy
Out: 1 V
